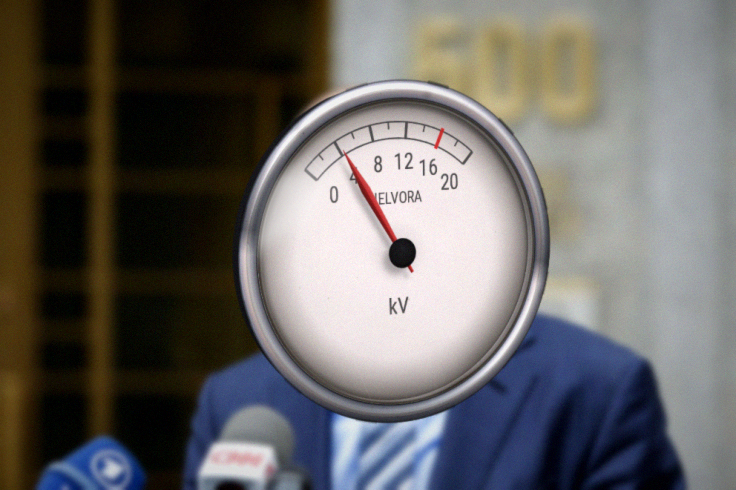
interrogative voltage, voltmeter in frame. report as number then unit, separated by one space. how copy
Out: 4 kV
